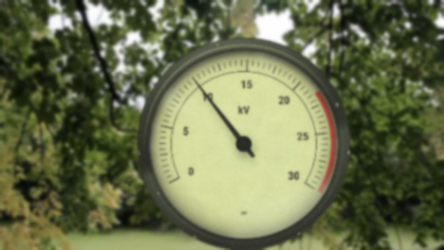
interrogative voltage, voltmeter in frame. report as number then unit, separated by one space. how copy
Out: 10 kV
